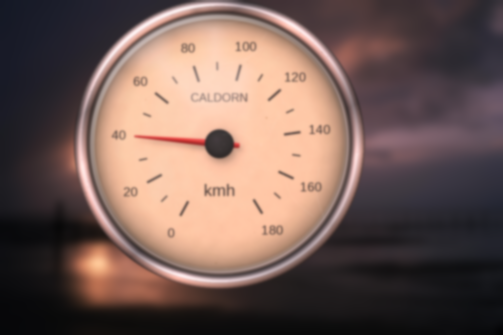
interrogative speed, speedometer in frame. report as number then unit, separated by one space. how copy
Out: 40 km/h
